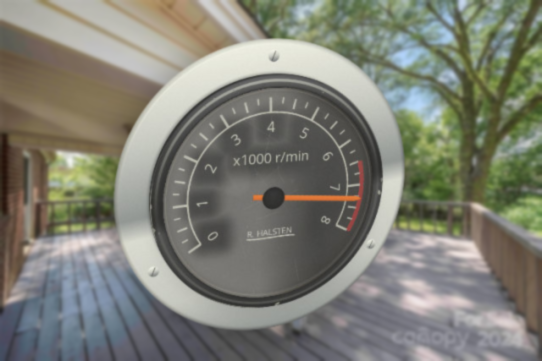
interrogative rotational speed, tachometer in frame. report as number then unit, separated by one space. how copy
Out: 7250 rpm
